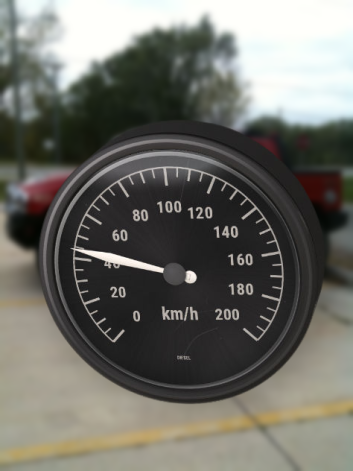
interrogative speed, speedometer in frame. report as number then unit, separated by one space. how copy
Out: 45 km/h
